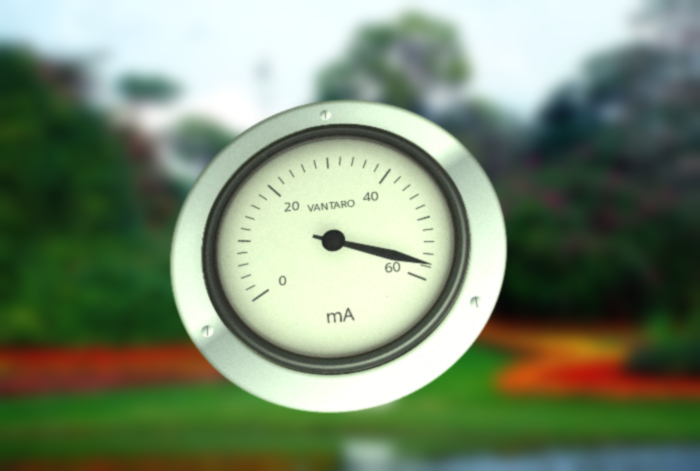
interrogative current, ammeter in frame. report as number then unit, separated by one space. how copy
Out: 58 mA
